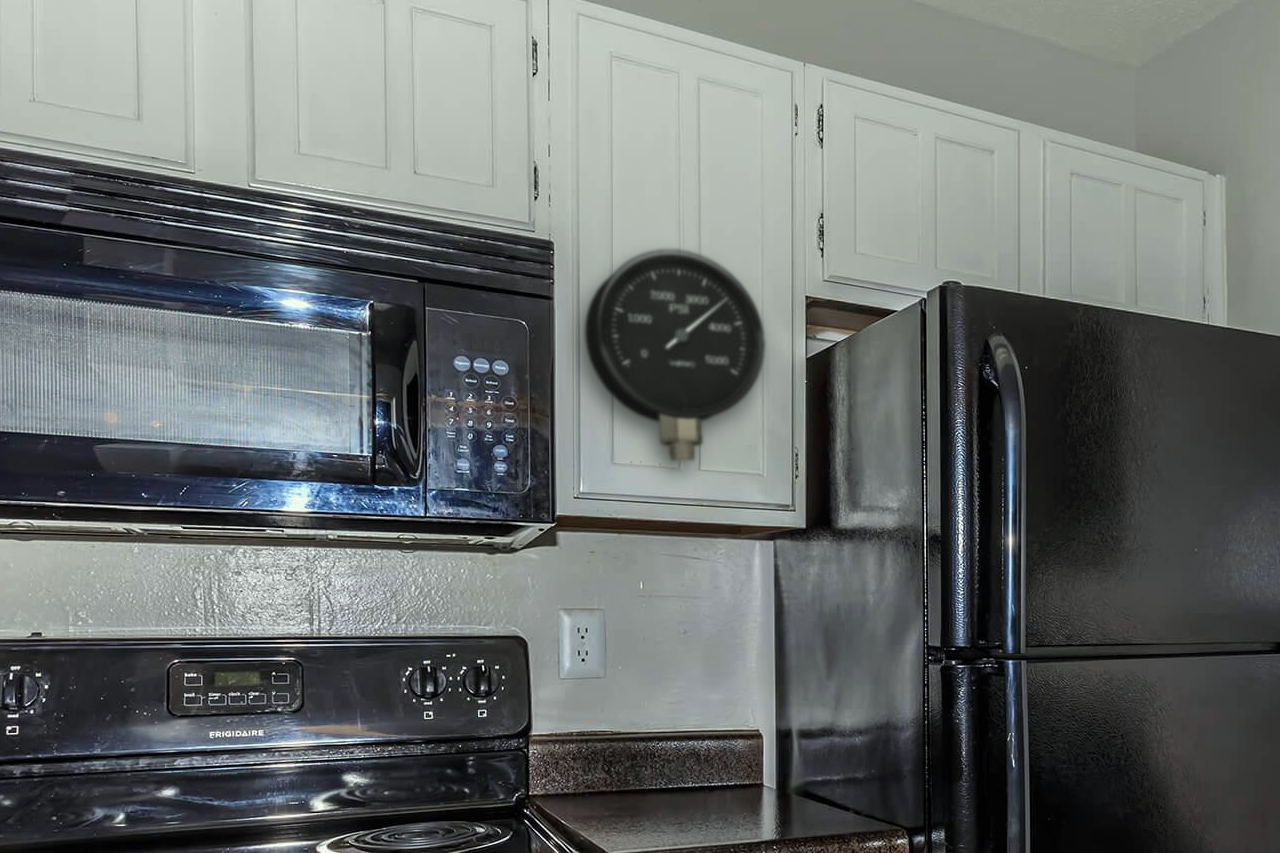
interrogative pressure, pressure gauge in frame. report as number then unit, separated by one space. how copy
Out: 3500 psi
